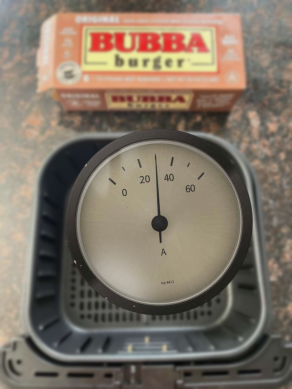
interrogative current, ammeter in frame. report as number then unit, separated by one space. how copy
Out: 30 A
